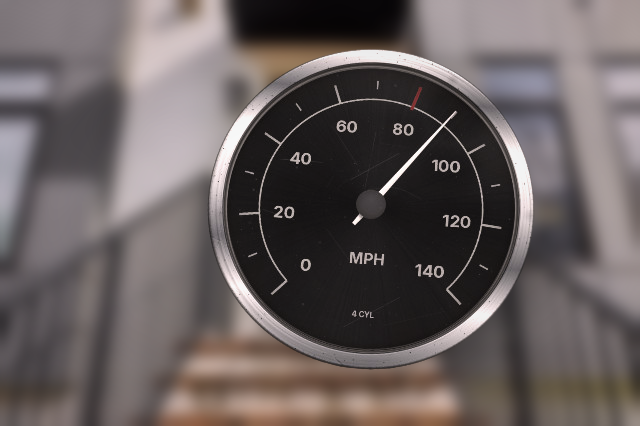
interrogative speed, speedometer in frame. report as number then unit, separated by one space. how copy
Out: 90 mph
